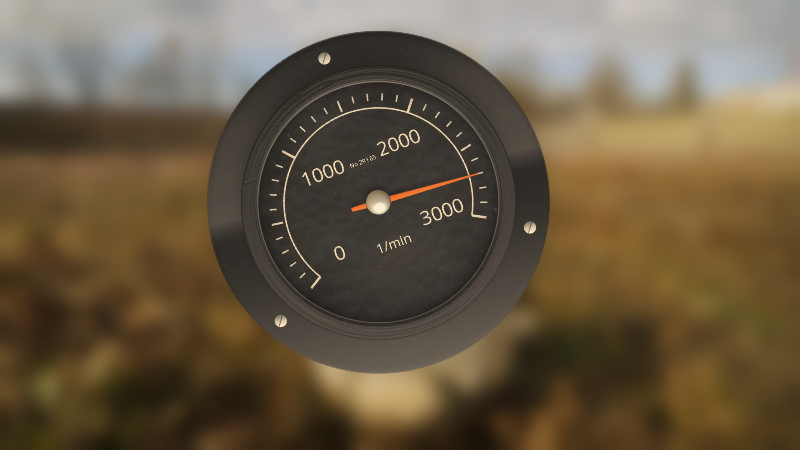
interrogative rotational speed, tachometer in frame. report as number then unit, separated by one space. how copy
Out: 2700 rpm
